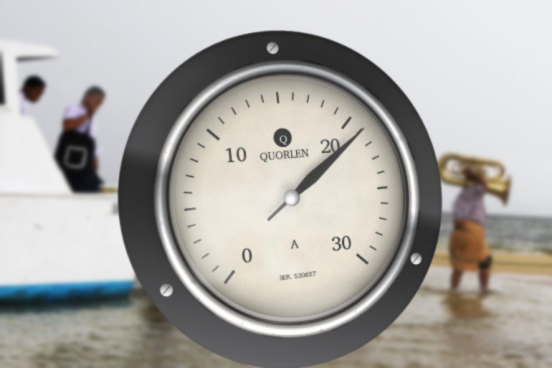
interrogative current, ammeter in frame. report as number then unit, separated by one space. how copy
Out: 21 A
